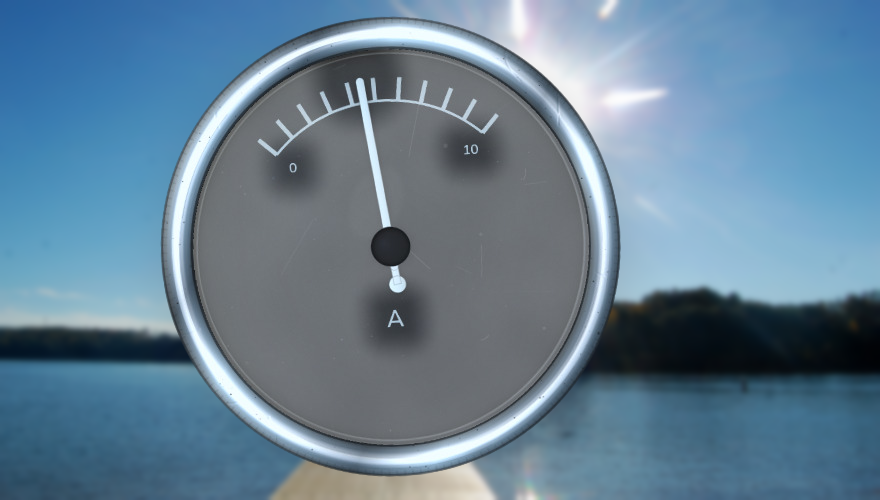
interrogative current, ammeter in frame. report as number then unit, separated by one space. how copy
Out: 4.5 A
